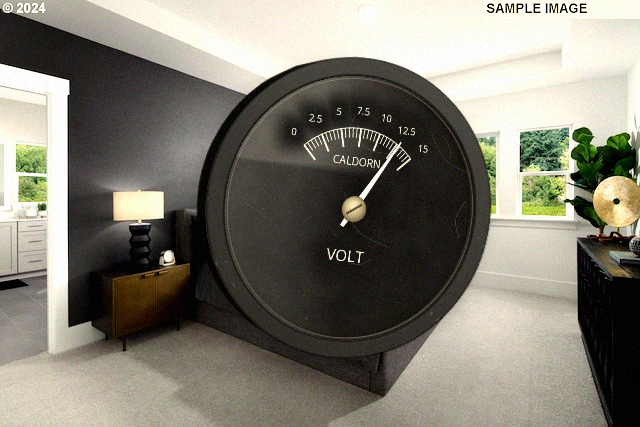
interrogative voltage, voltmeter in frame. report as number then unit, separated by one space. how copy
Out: 12.5 V
